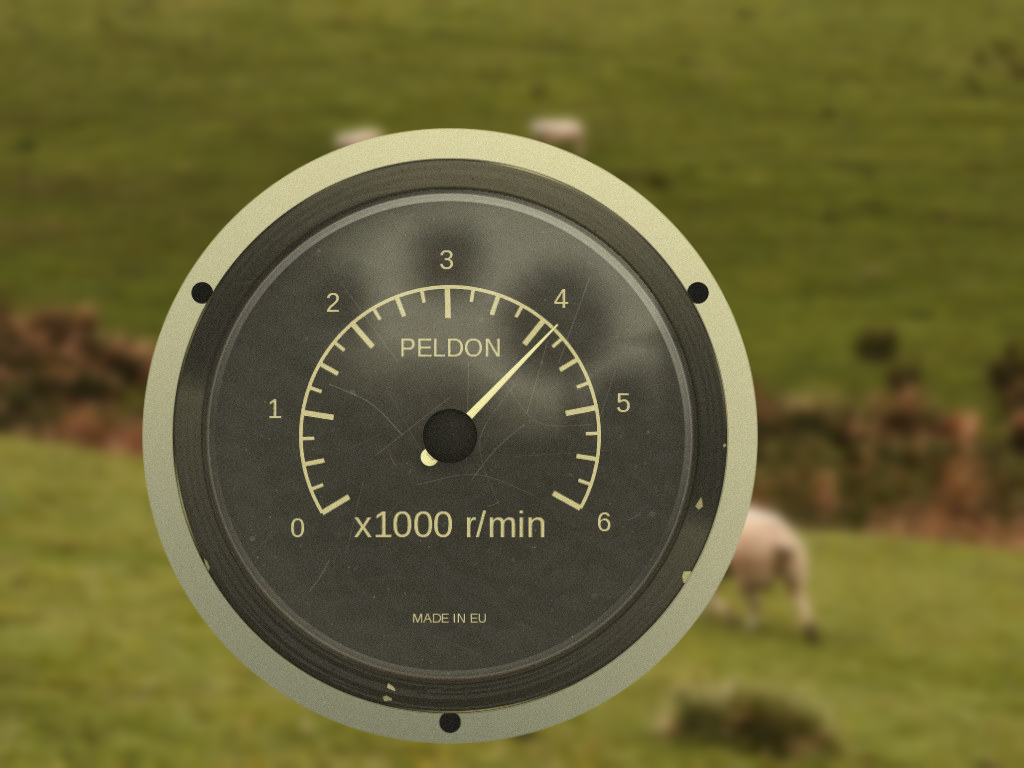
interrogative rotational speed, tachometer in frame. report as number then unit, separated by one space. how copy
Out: 4125 rpm
